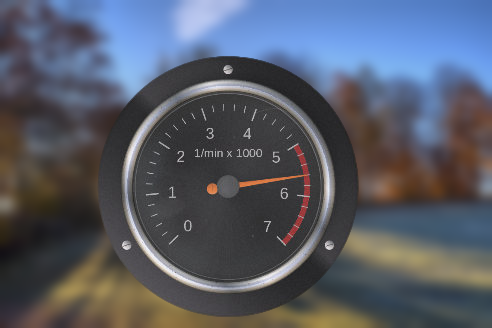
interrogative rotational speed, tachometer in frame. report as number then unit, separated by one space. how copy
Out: 5600 rpm
